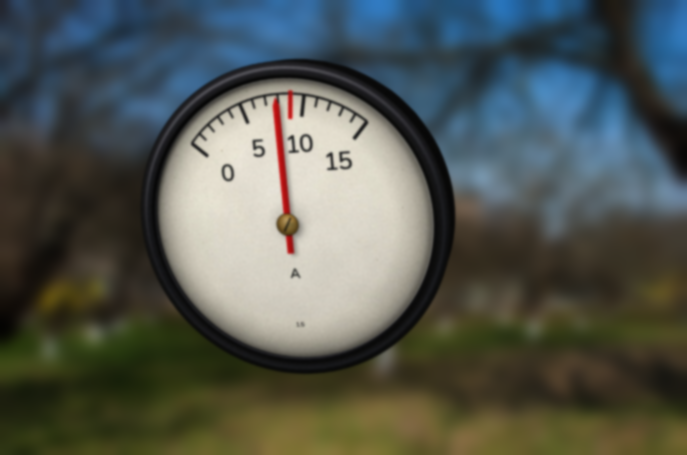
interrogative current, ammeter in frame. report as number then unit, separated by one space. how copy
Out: 8 A
